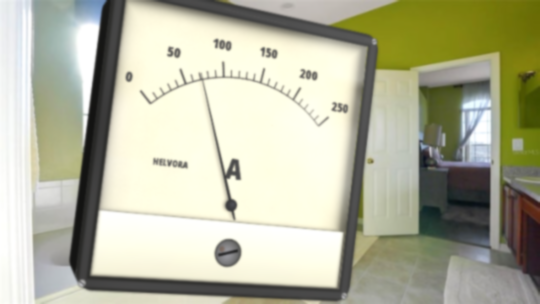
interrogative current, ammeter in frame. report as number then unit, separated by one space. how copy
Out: 70 A
